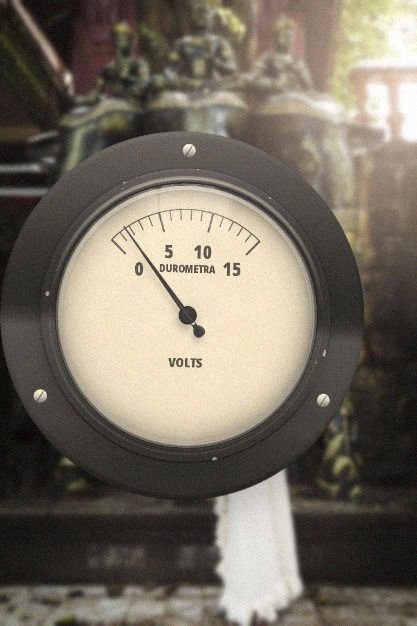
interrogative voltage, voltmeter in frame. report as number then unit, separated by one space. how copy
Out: 1.5 V
